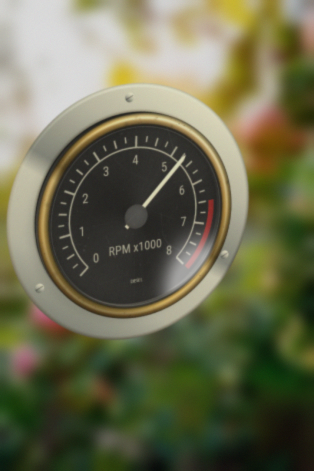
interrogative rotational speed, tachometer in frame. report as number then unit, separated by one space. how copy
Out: 5250 rpm
